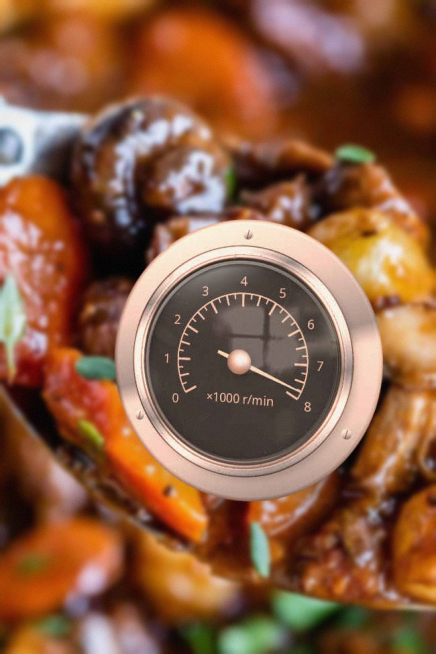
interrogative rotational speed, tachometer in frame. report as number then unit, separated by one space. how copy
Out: 7750 rpm
